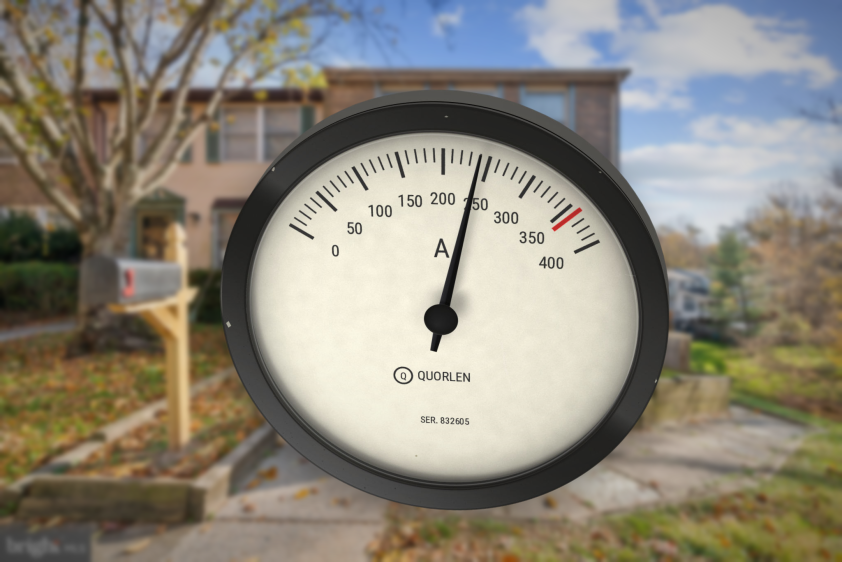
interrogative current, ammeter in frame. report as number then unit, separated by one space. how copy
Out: 240 A
